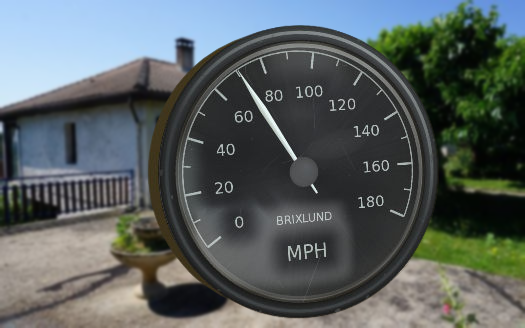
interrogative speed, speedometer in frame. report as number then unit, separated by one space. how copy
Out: 70 mph
